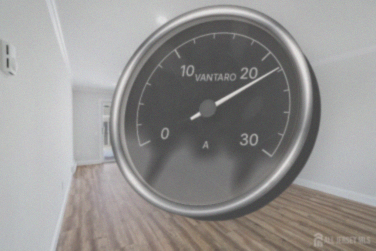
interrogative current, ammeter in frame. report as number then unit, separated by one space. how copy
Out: 22 A
